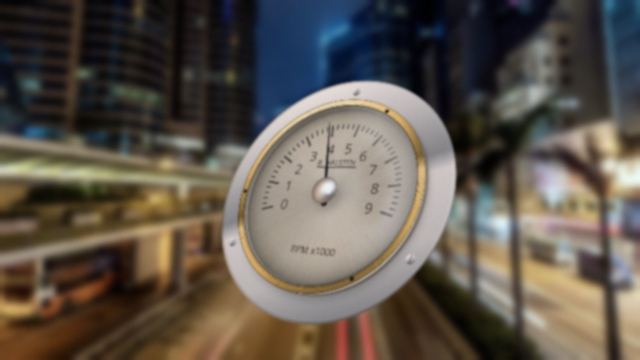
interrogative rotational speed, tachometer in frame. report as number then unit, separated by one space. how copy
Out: 4000 rpm
